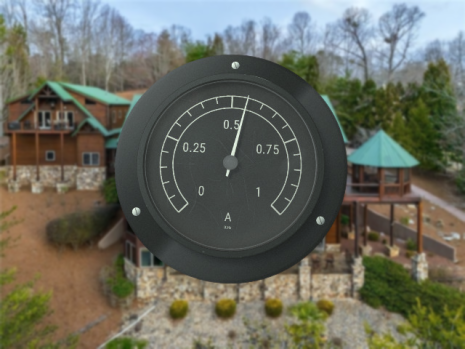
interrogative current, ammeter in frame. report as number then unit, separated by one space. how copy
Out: 0.55 A
